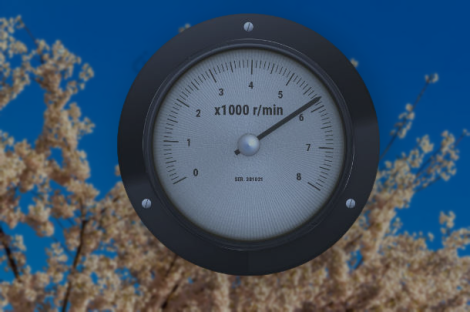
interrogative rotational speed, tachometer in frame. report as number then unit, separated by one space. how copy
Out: 5800 rpm
